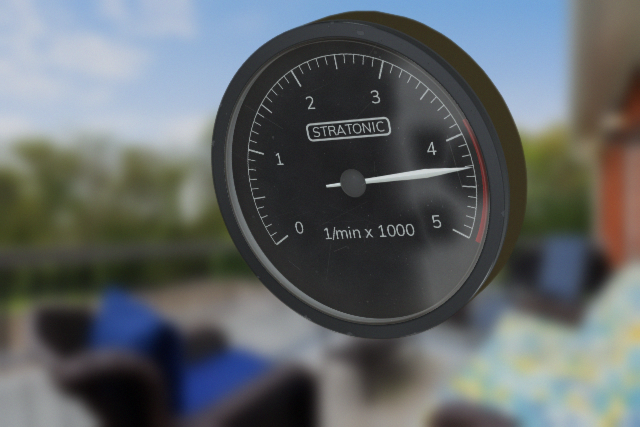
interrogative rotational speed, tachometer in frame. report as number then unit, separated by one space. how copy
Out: 4300 rpm
